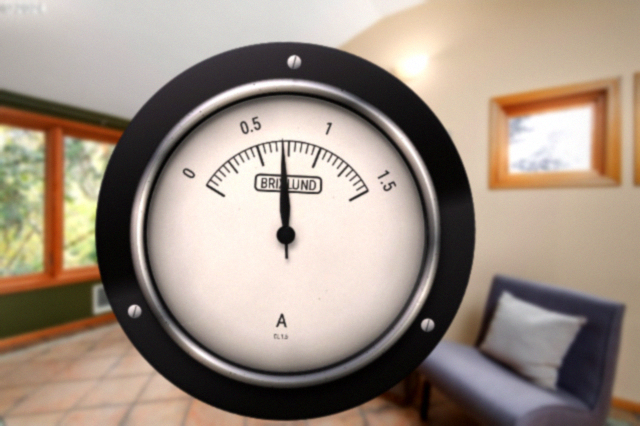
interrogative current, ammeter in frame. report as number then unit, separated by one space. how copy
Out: 0.7 A
